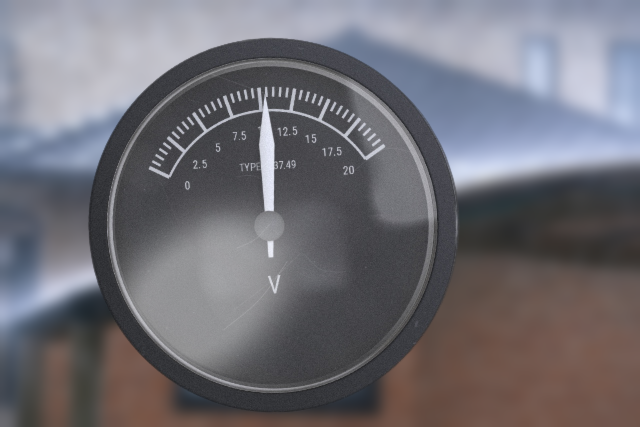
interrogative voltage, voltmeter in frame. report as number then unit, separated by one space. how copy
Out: 10.5 V
